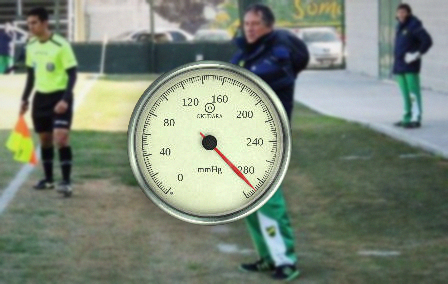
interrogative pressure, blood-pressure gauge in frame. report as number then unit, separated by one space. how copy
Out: 290 mmHg
